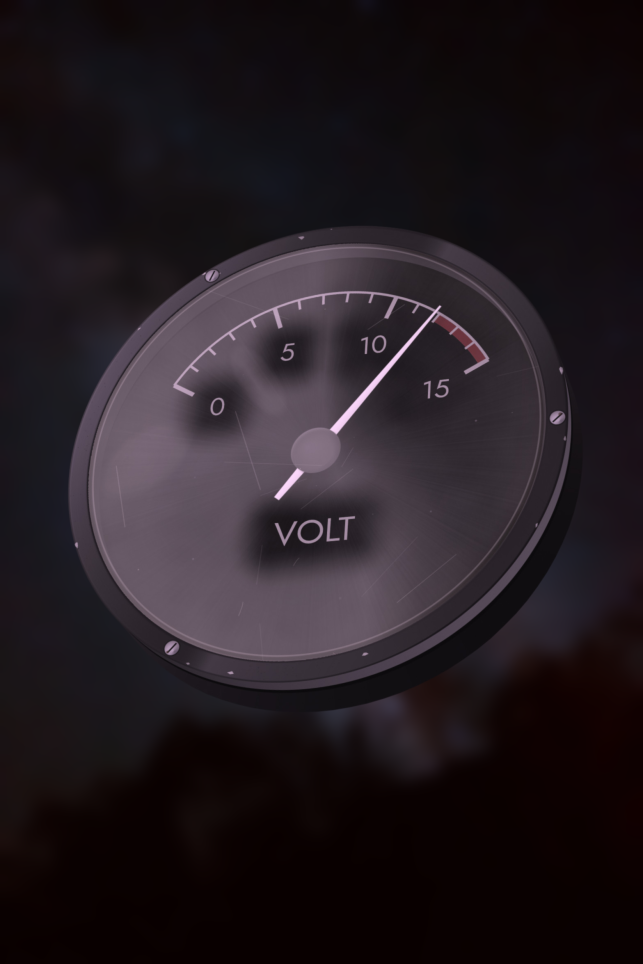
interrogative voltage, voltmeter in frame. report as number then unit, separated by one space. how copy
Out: 12 V
